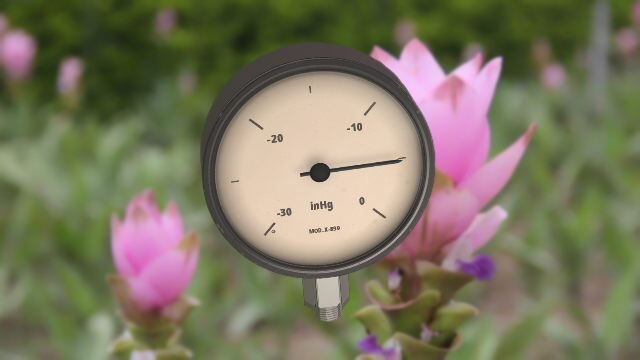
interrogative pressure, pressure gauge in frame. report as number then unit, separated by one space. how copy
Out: -5 inHg
